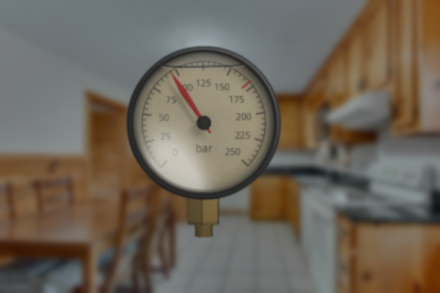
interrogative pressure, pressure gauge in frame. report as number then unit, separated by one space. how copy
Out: 95 bar
